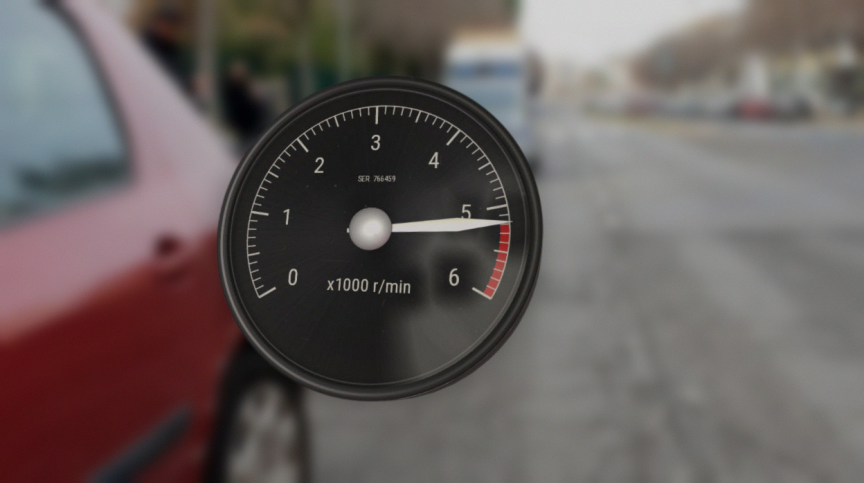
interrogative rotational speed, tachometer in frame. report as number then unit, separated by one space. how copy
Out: 5200 rpm
